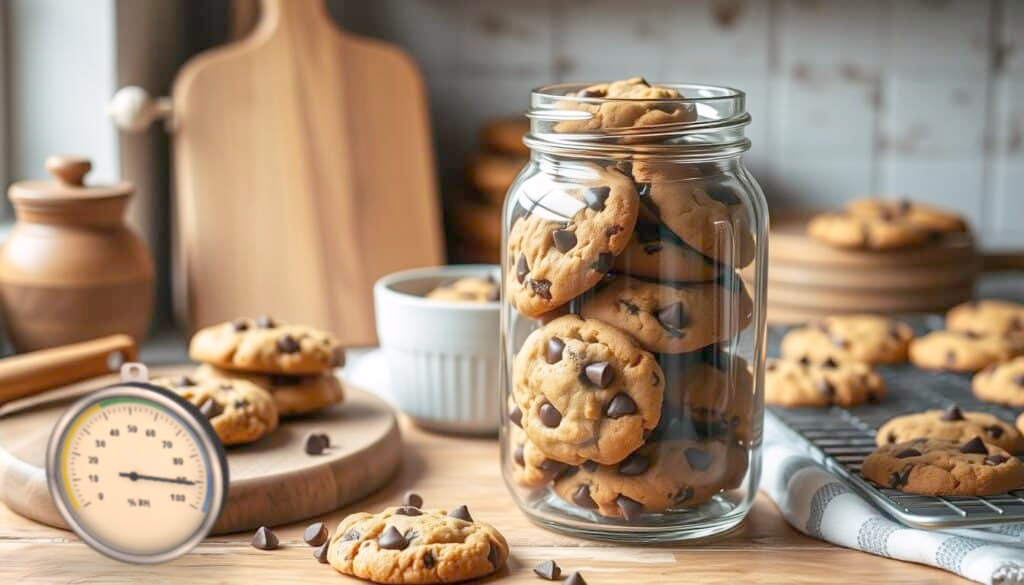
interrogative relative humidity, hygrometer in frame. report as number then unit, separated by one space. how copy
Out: 90 %
